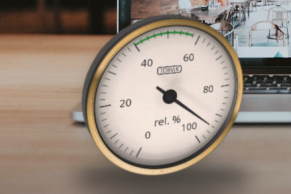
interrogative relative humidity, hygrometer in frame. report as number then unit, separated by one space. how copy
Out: 94 %
